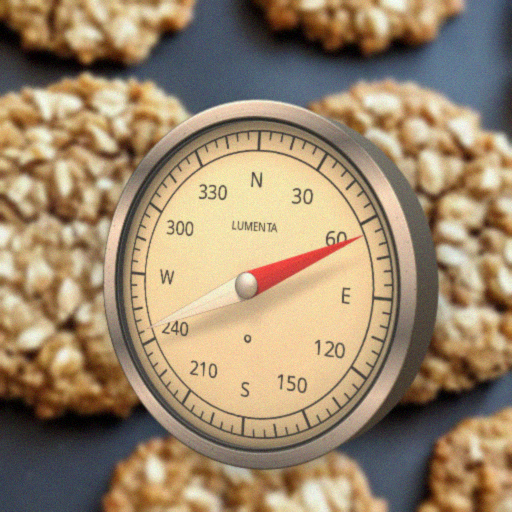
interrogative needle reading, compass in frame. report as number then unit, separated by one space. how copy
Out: 65 °
